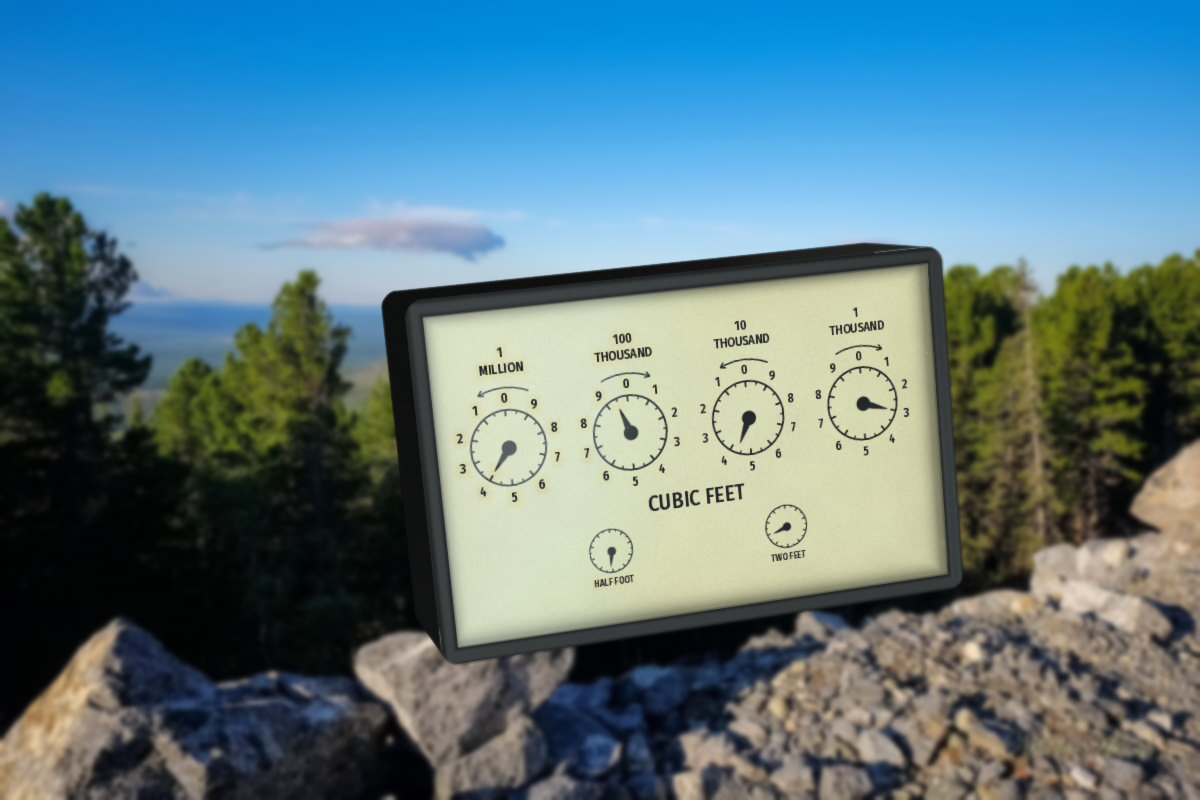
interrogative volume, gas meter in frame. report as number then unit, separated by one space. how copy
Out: 394300 ft³
